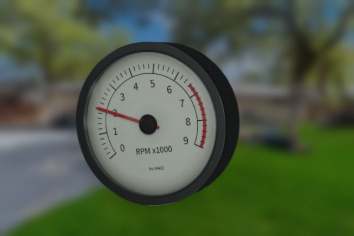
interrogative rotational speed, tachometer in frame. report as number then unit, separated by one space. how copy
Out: 2000 rpm
